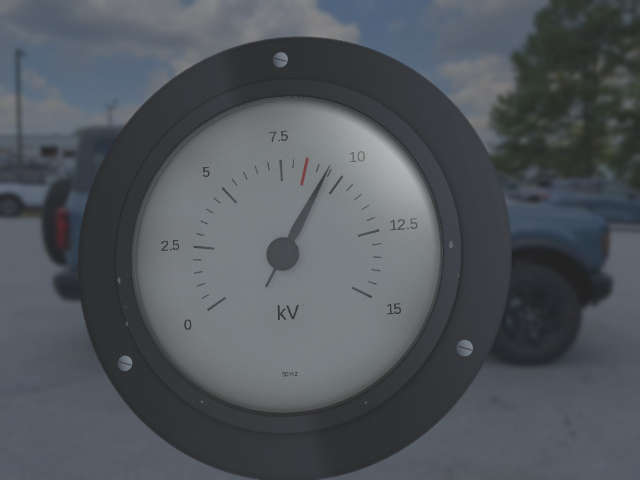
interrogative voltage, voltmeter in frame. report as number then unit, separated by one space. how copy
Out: 9.5 kV
